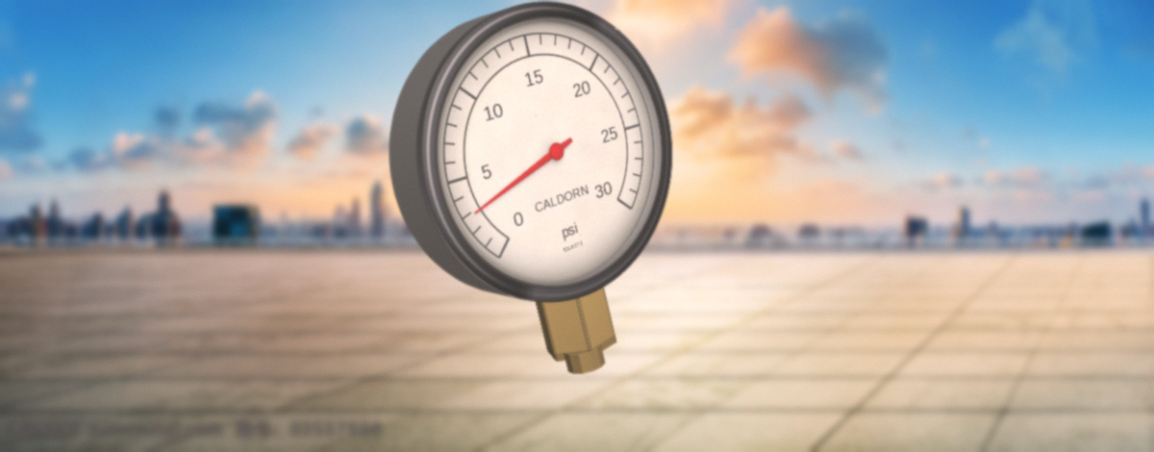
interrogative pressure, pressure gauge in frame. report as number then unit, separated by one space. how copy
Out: 3 psi
